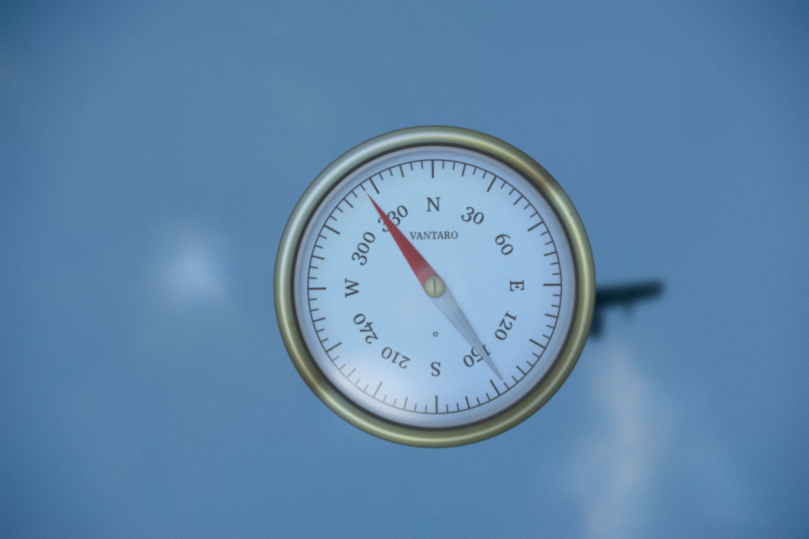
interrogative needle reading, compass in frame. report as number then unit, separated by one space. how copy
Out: 325 °
